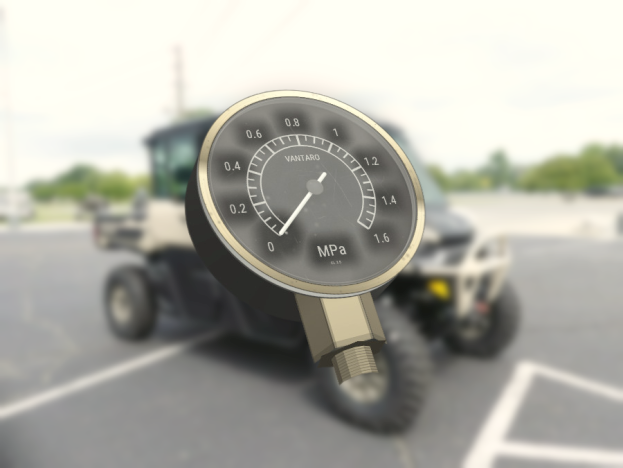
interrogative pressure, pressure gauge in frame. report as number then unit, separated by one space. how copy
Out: 0 MPa
